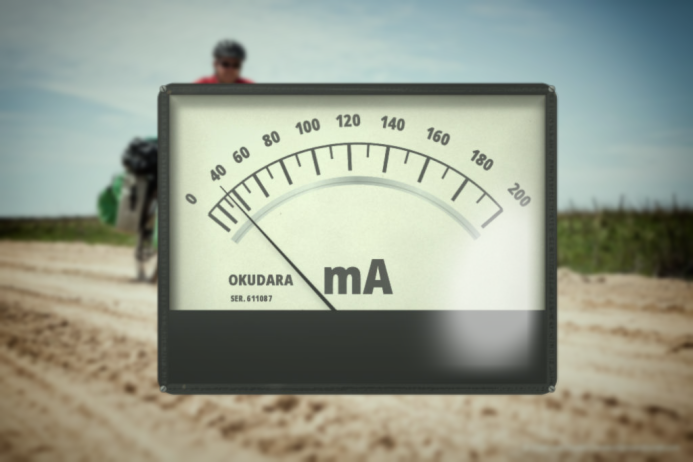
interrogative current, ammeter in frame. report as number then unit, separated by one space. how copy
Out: 35 mA
